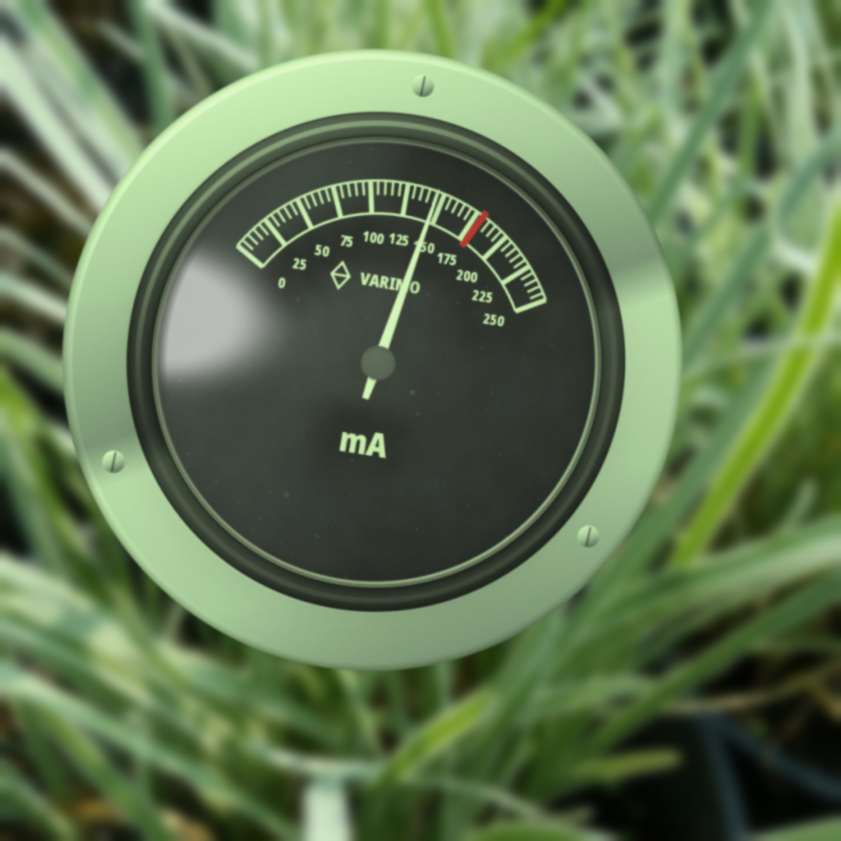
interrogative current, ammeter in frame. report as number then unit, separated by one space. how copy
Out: 145 mA
